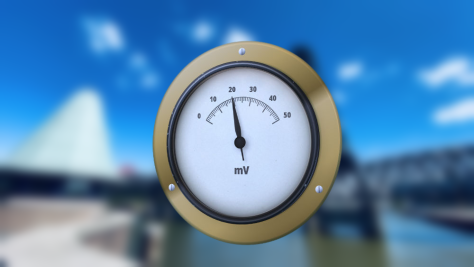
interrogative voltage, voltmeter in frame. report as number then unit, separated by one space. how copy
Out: 20 mV
